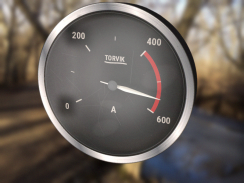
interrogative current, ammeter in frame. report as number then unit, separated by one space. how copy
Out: 550 A
